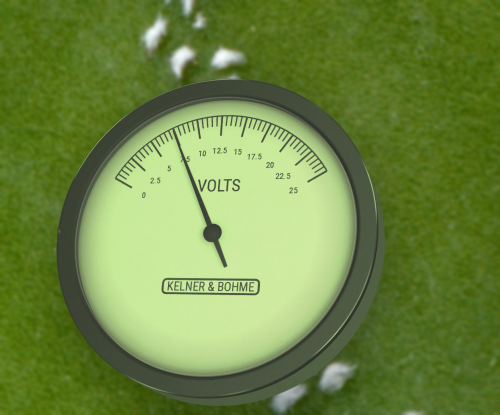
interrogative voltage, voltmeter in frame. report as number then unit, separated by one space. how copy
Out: 7.5 V
